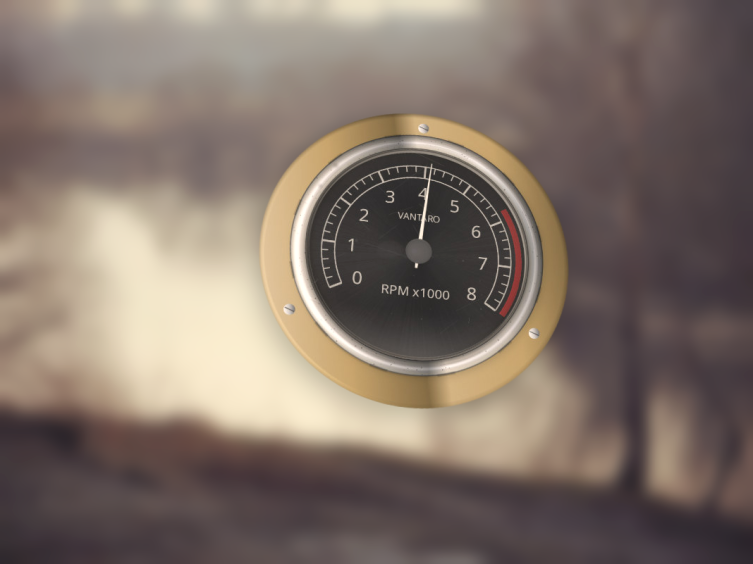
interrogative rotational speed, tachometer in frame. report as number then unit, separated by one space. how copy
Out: 4100 rpm
